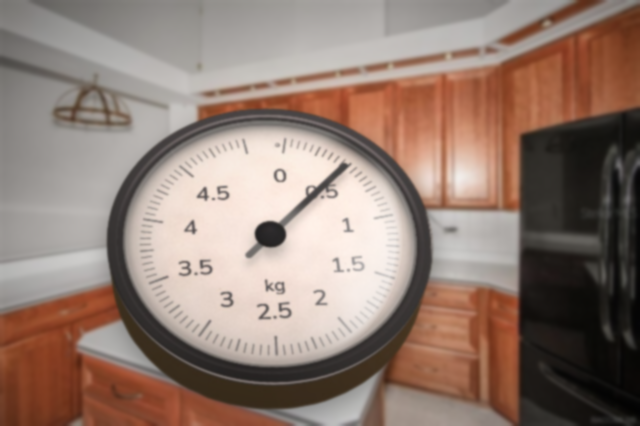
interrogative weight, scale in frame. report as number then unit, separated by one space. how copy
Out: 0.5 kg
